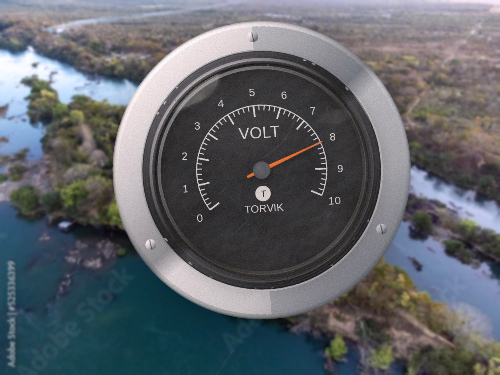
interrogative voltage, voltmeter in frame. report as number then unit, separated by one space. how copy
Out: 8 V
